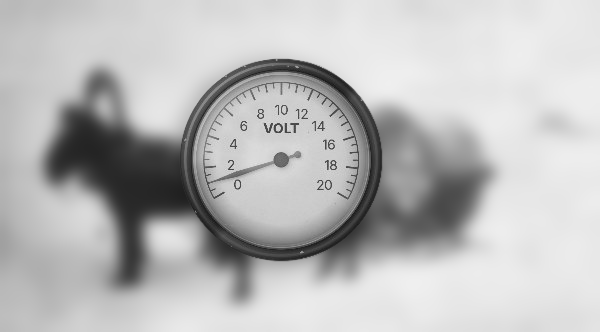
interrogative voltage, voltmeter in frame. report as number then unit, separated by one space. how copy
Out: 1 V
